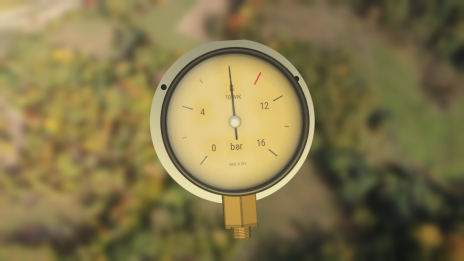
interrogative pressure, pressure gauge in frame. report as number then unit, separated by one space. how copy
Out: 8 bar
